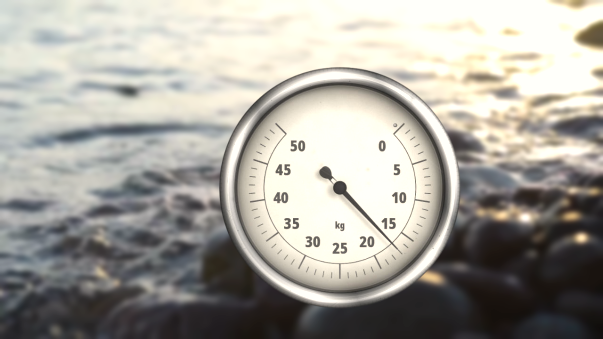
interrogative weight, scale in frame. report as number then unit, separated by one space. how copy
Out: 17 kg
